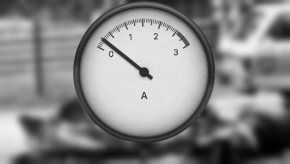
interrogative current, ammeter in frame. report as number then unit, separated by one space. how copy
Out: 0.25 A
